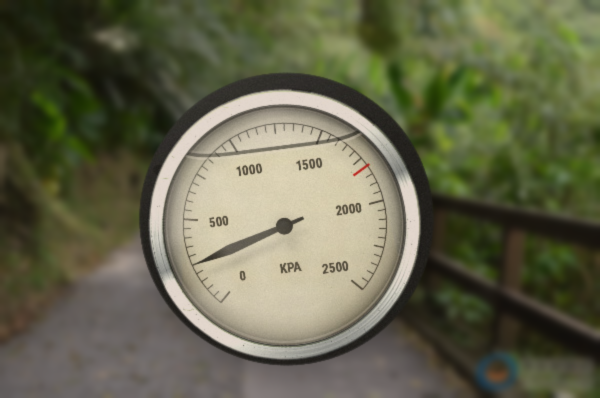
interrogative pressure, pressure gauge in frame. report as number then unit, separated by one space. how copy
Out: 250 kPa
